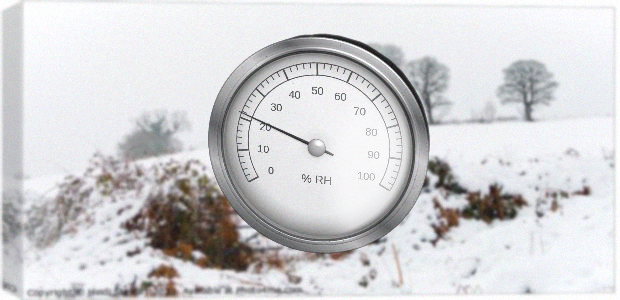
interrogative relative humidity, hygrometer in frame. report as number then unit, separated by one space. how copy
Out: 22 %
